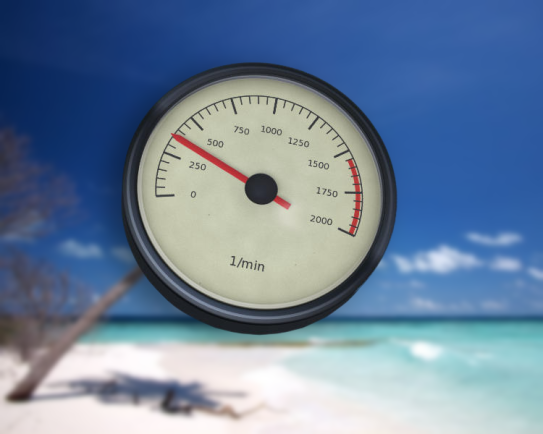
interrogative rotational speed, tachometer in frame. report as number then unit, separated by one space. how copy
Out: 350 rpm
